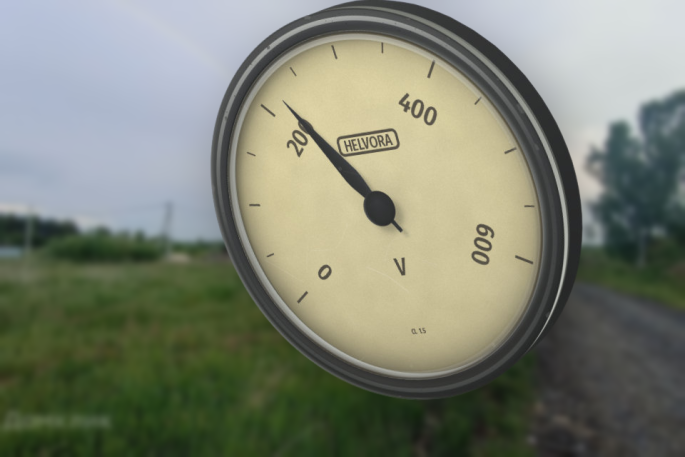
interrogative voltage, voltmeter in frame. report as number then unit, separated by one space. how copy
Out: 225 V
